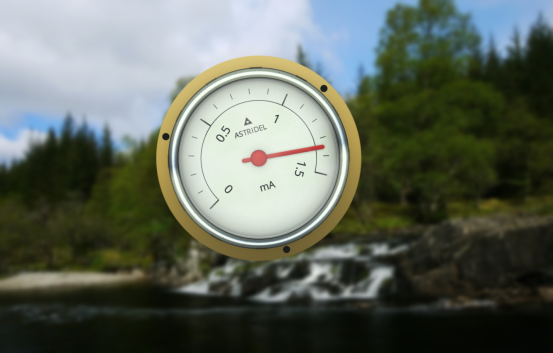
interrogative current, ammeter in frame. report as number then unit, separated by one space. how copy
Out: 1.35 mA
